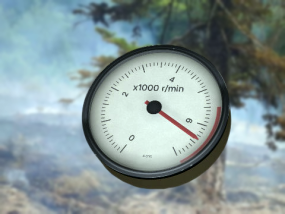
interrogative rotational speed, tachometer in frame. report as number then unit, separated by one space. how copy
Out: 6400 rpm
